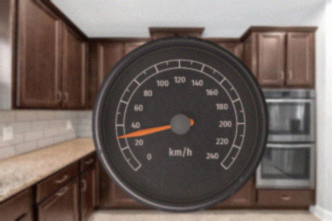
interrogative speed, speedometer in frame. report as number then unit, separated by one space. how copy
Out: 30 km/h
